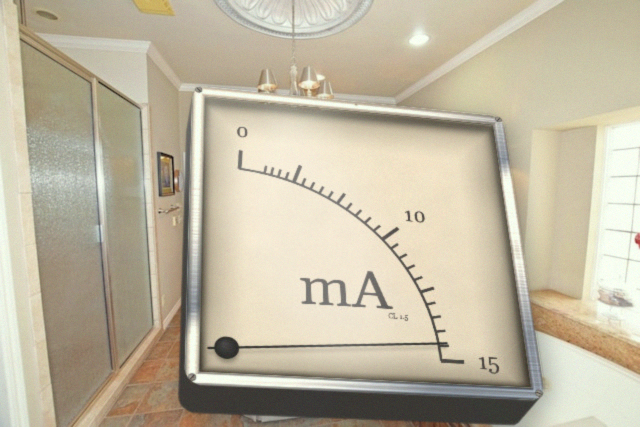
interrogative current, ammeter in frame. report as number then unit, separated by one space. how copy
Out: 14.5 mA
